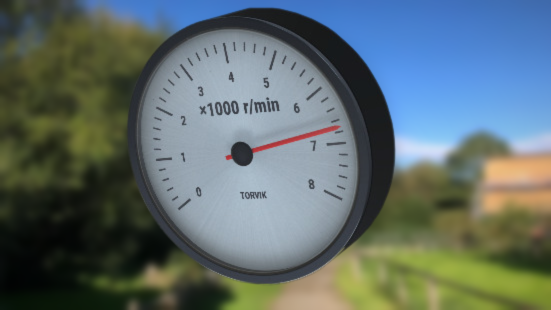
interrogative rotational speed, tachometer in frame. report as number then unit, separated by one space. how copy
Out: 6700 rpm
